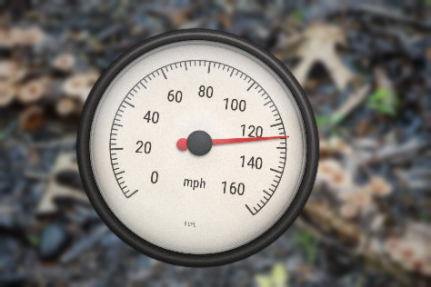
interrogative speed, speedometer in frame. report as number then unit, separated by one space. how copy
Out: 126 mph
